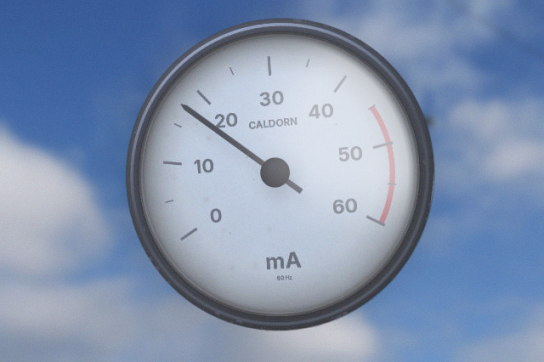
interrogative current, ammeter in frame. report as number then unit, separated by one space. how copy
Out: 17.5 mA
